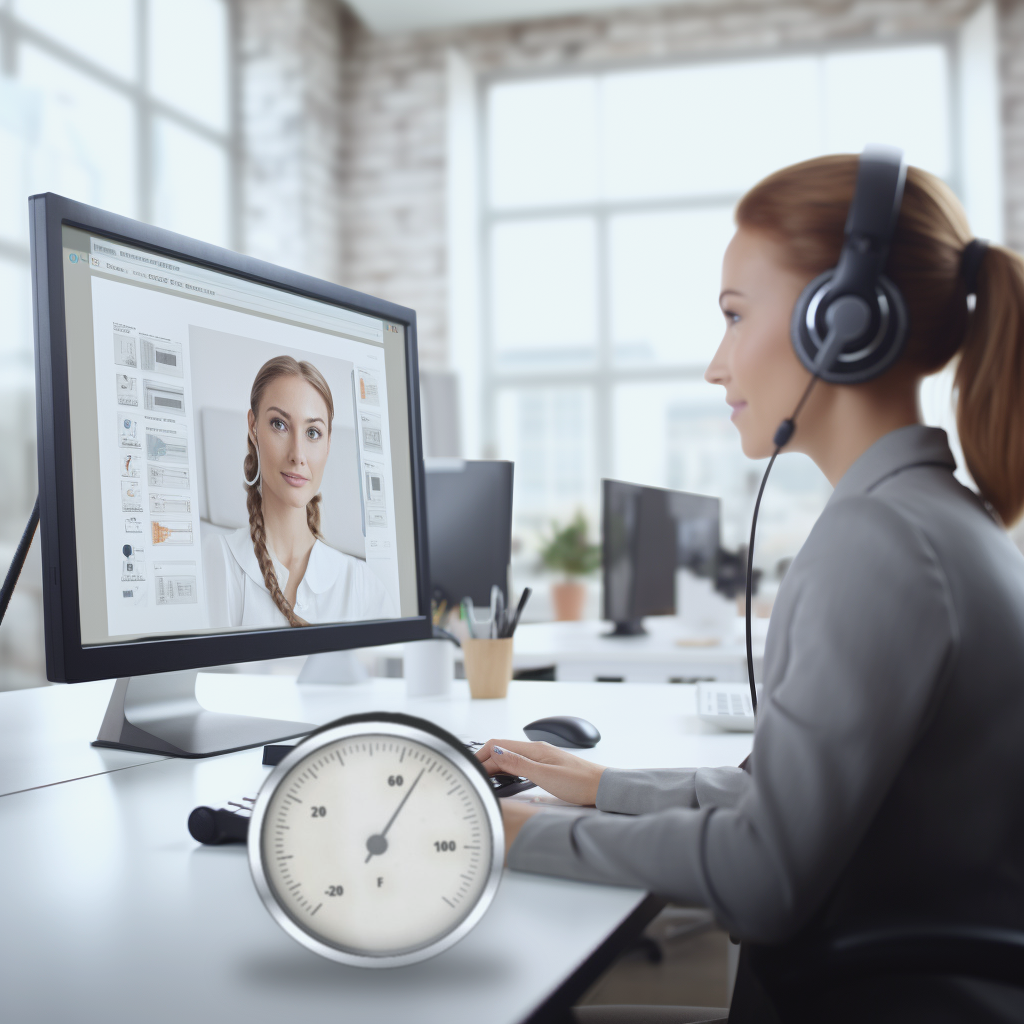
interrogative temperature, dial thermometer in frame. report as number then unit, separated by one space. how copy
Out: 68 °F
